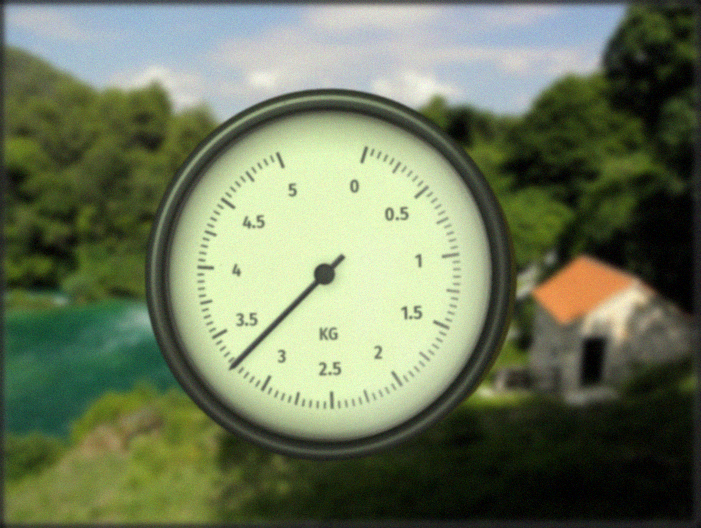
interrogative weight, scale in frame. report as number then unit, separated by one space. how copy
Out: 3.25 kg
